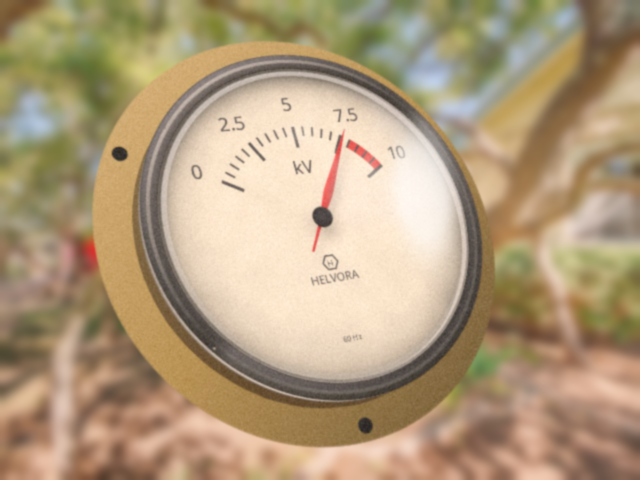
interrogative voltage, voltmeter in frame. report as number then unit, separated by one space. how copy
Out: 7.5 kV
